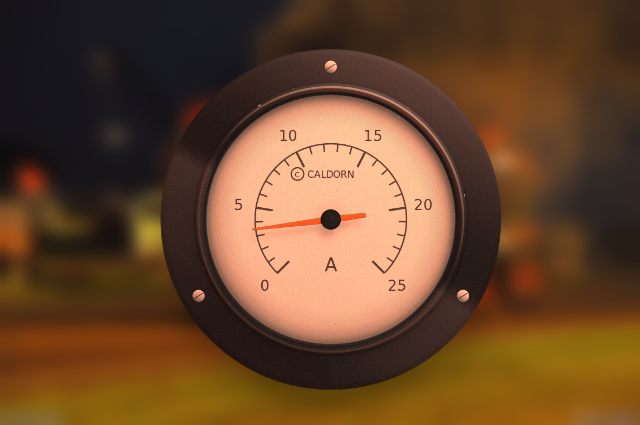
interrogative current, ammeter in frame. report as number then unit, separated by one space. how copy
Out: 3.5 A
